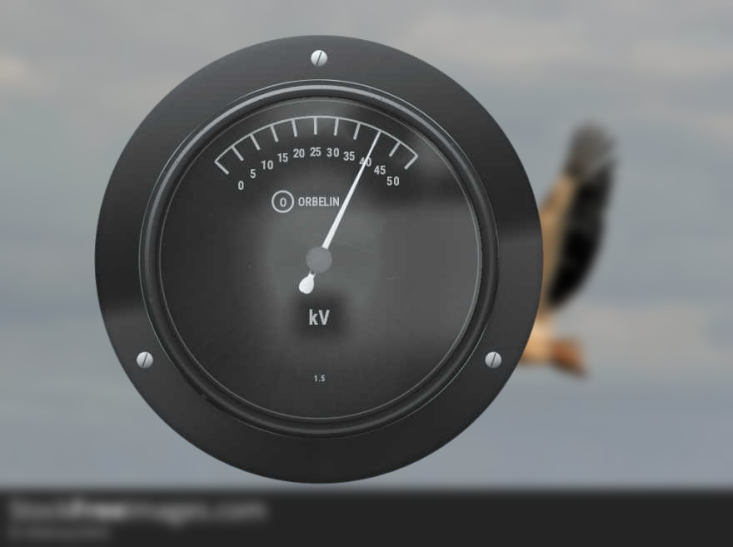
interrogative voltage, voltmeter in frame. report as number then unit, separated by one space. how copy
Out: 40 kV
